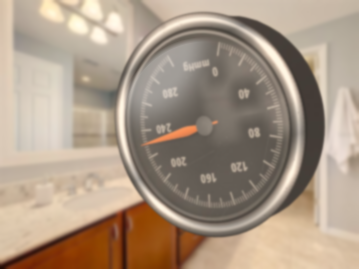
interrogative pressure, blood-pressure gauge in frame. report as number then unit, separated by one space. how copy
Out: 230 mmHg
